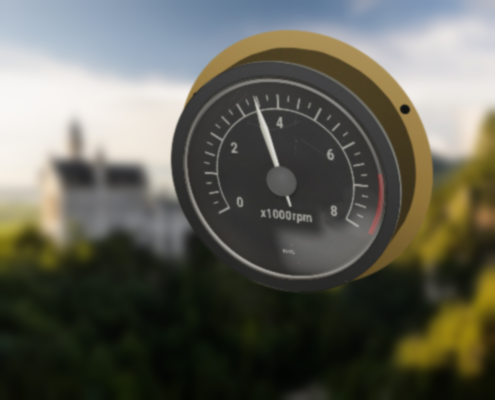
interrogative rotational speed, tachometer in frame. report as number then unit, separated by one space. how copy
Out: 3500 rpm
